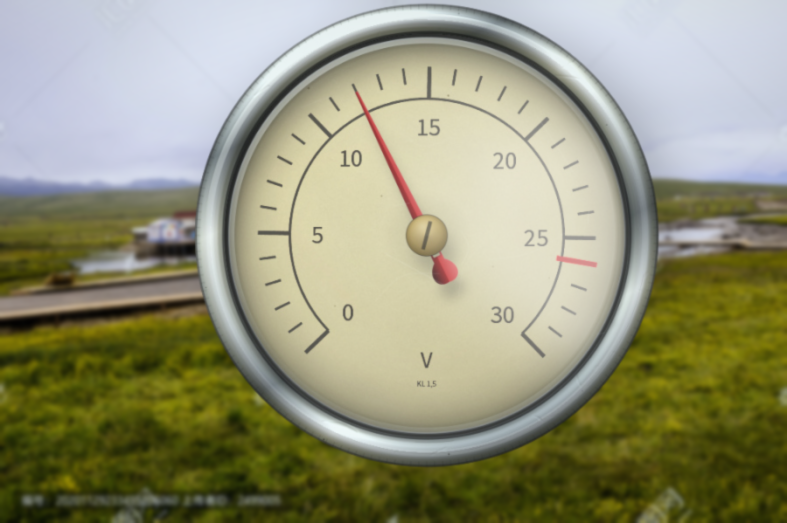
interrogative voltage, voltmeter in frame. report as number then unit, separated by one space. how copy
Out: 12 V
